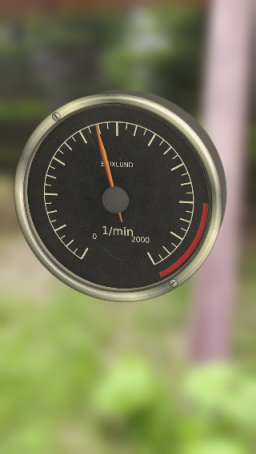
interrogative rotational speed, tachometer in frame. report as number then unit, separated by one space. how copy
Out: 900 rpm
